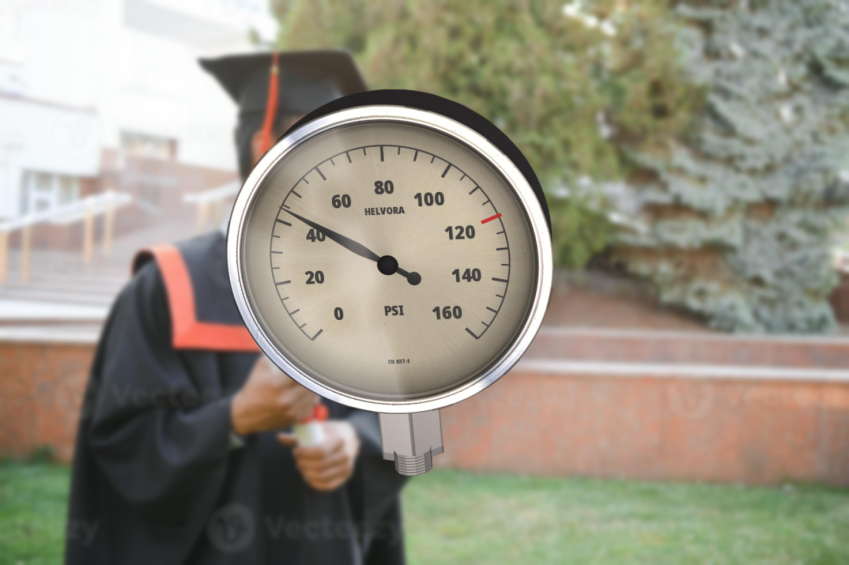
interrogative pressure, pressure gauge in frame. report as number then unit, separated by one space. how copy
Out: 45 psi
